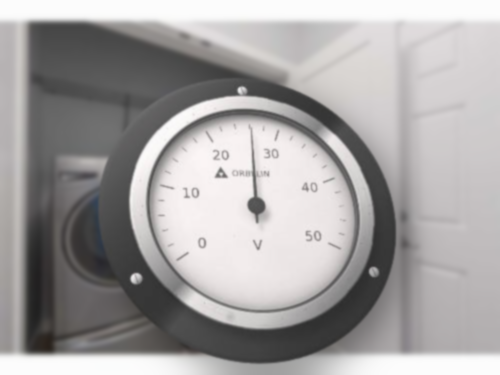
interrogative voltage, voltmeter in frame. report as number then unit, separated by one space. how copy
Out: 26 V
